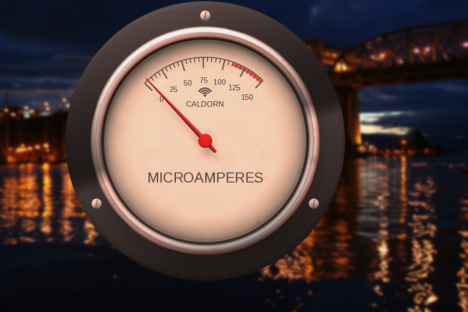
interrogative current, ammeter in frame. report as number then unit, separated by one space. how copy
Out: 5 µA
